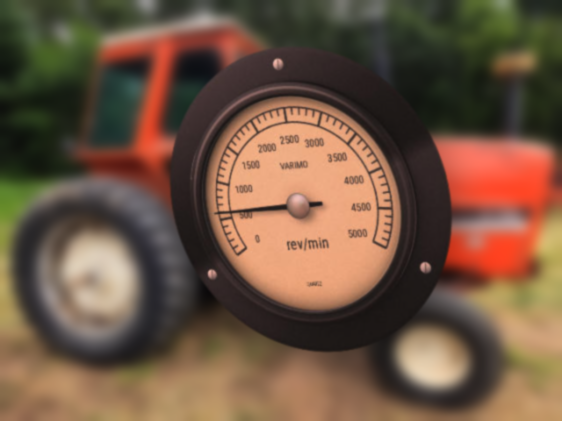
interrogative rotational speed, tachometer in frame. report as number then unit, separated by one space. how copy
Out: 600 rpm
